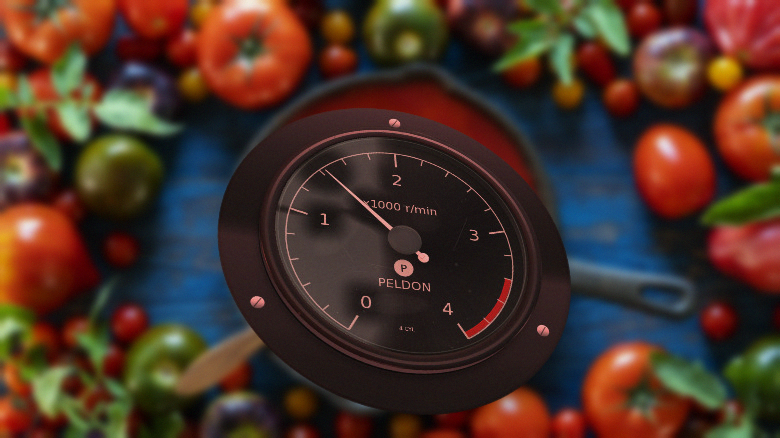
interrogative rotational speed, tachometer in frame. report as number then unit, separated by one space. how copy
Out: 1400 rpm
